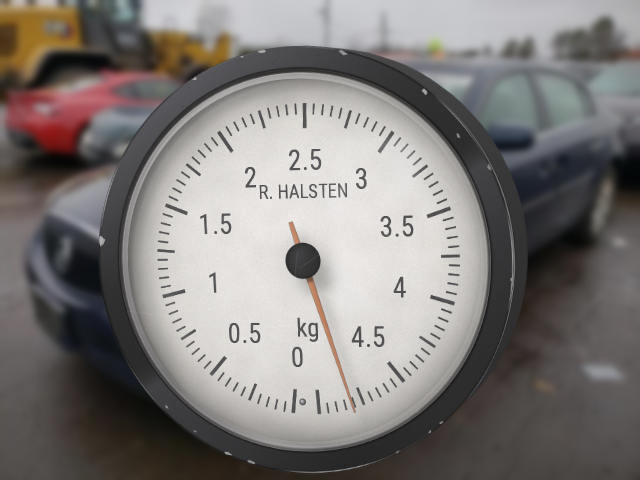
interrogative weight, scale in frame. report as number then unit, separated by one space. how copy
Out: 4.8 kg
